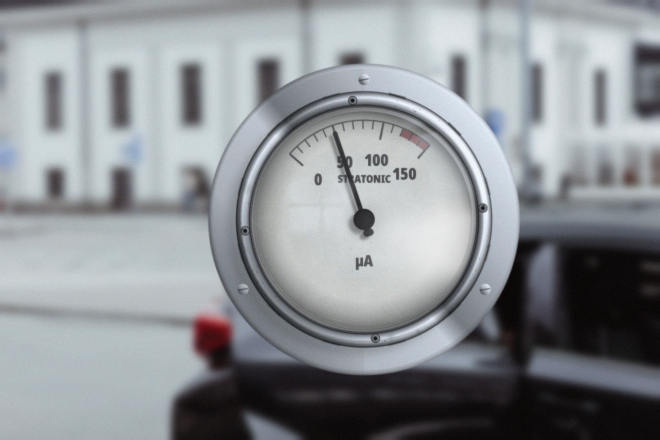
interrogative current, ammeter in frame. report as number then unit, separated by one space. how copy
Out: 50 µA
